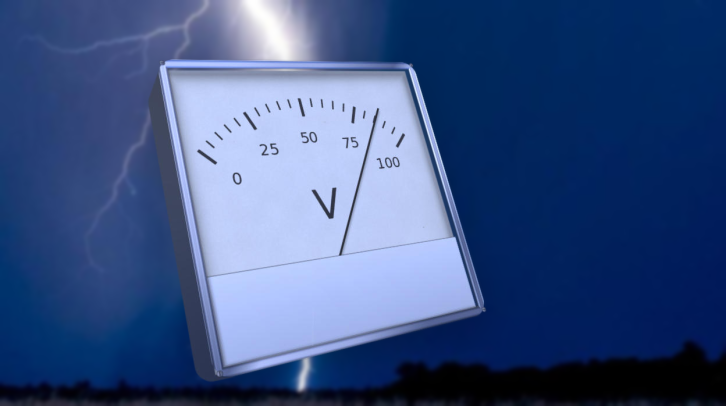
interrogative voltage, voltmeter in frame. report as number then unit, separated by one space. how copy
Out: 85 V
